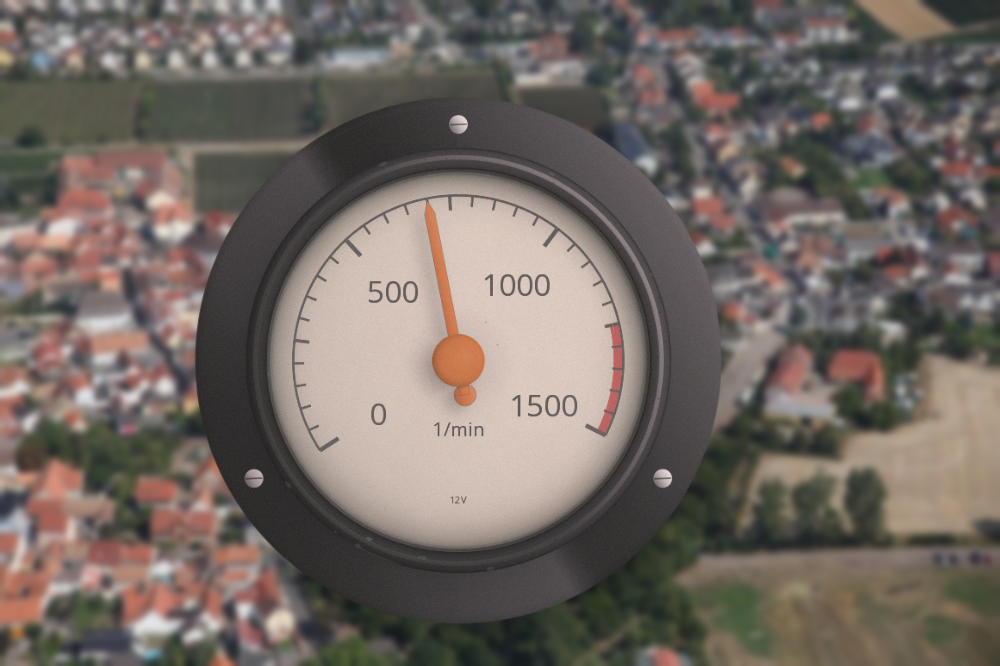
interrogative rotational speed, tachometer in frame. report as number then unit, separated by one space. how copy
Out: 700 rpm
